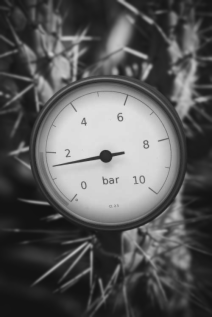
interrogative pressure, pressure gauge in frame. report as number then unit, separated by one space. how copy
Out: 1.5 bar
